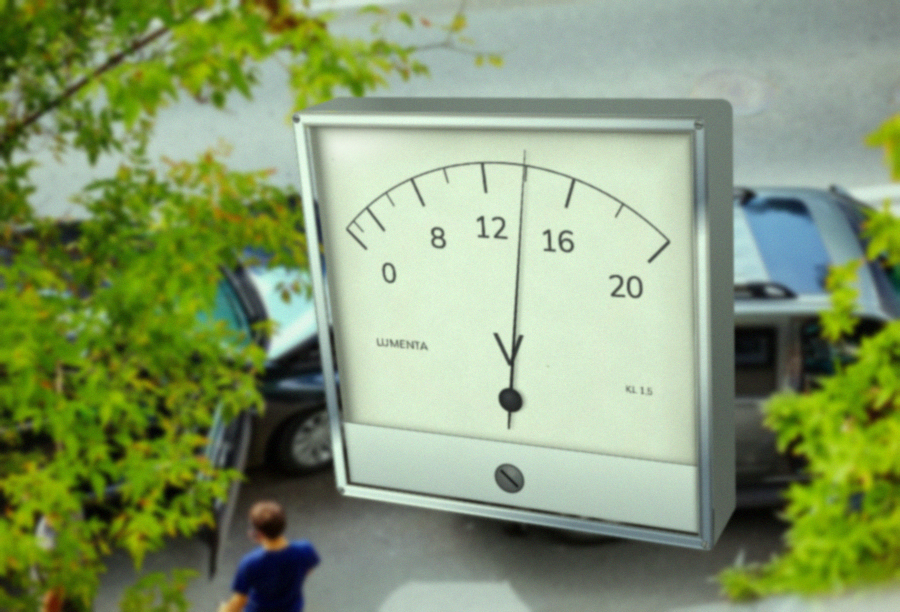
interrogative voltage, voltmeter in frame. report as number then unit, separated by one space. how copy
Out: 14 V
